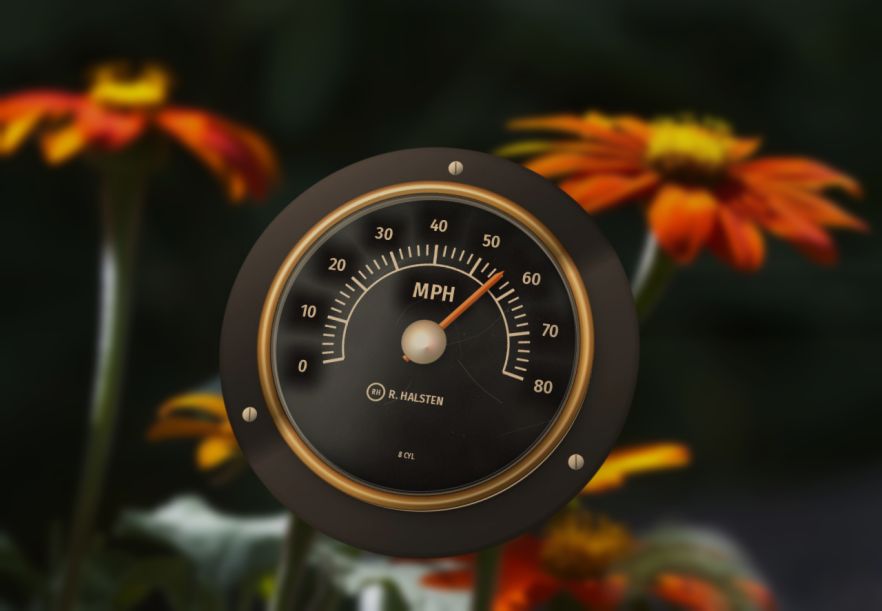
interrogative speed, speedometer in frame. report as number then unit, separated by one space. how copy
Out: 56 mph
